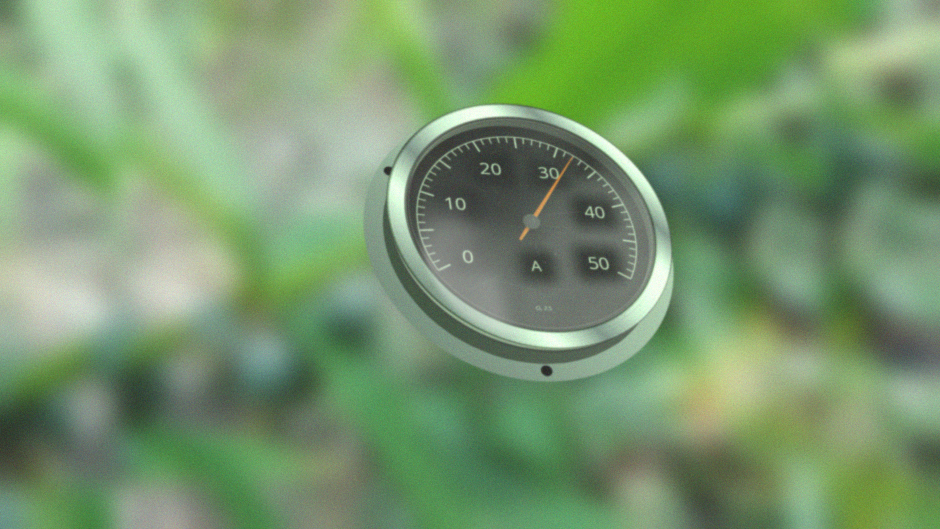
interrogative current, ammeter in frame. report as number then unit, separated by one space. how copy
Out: 32 A
